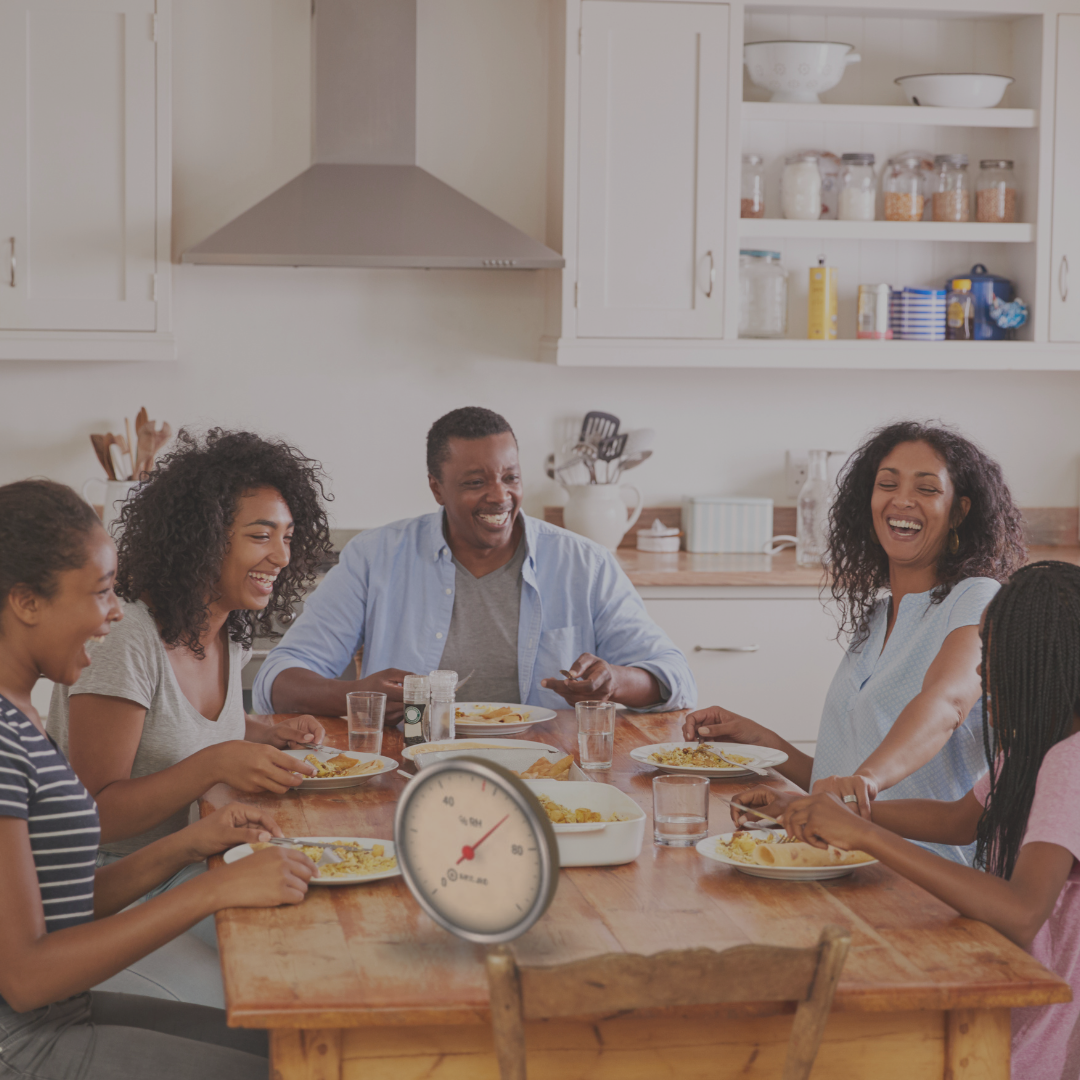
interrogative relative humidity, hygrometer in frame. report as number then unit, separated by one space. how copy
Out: 68 %
